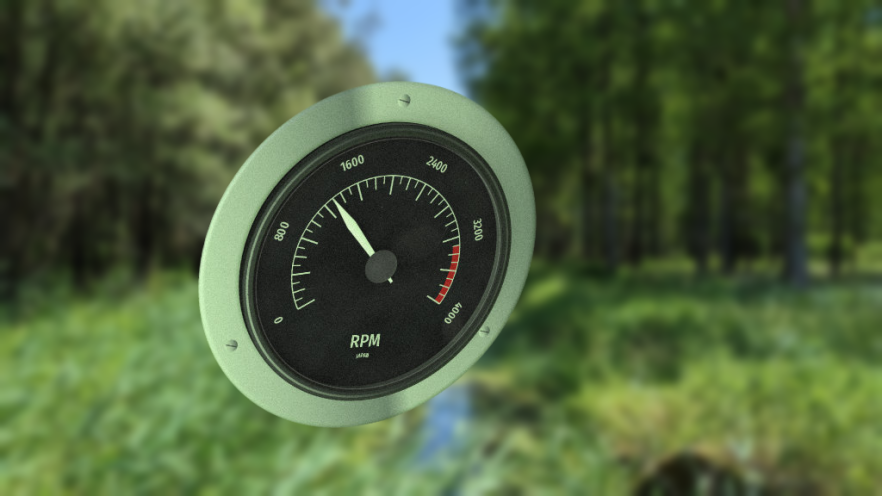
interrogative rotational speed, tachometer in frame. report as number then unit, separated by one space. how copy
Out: 1300 rpm
